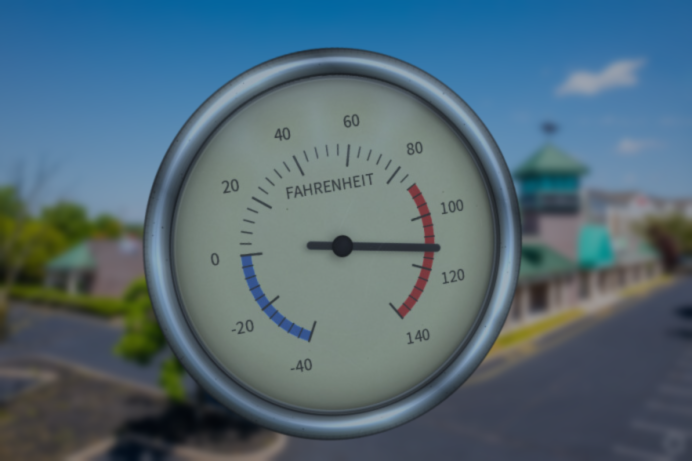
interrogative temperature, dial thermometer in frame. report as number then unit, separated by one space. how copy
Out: 112 °F
